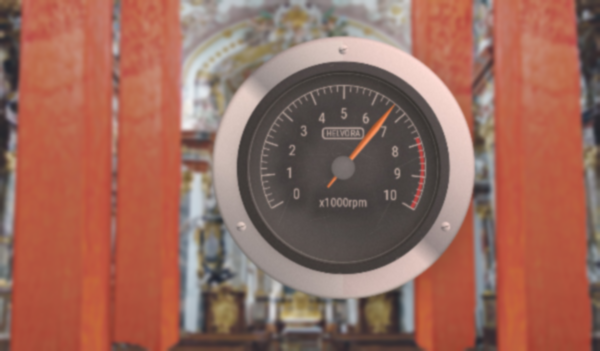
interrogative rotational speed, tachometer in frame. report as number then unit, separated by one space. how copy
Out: 6600 rpm
